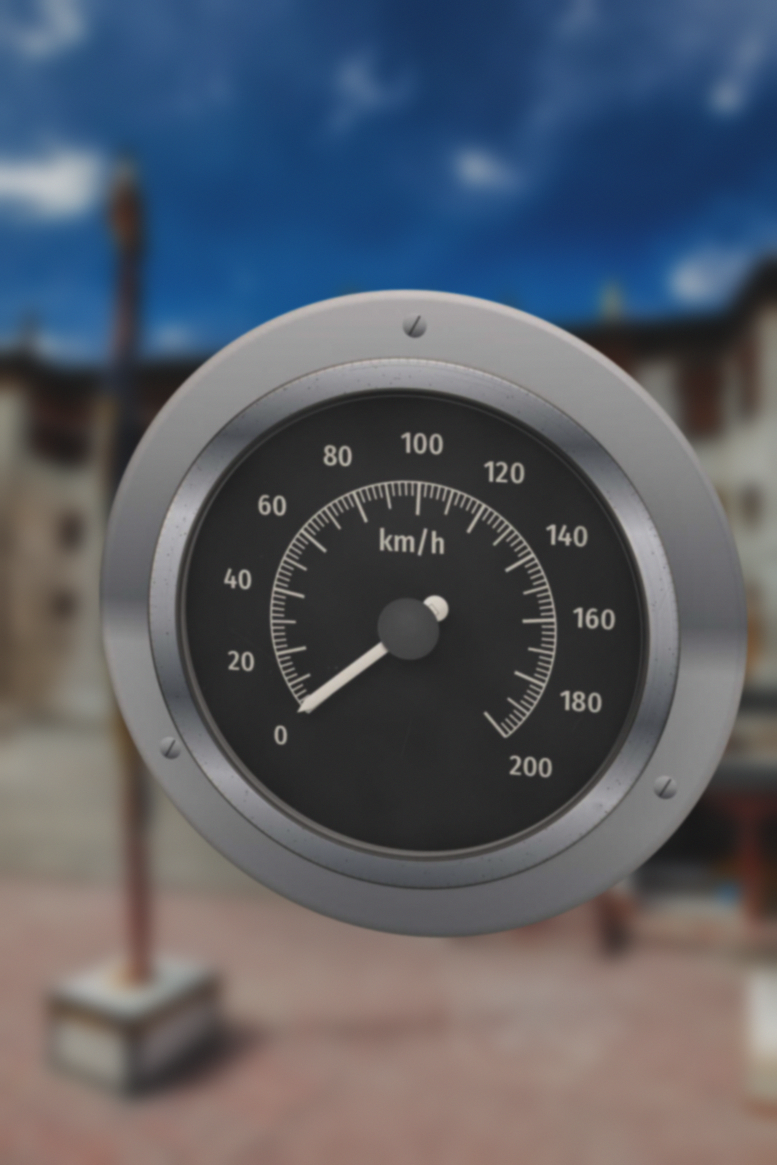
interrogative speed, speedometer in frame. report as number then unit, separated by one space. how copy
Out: 2 km/h
